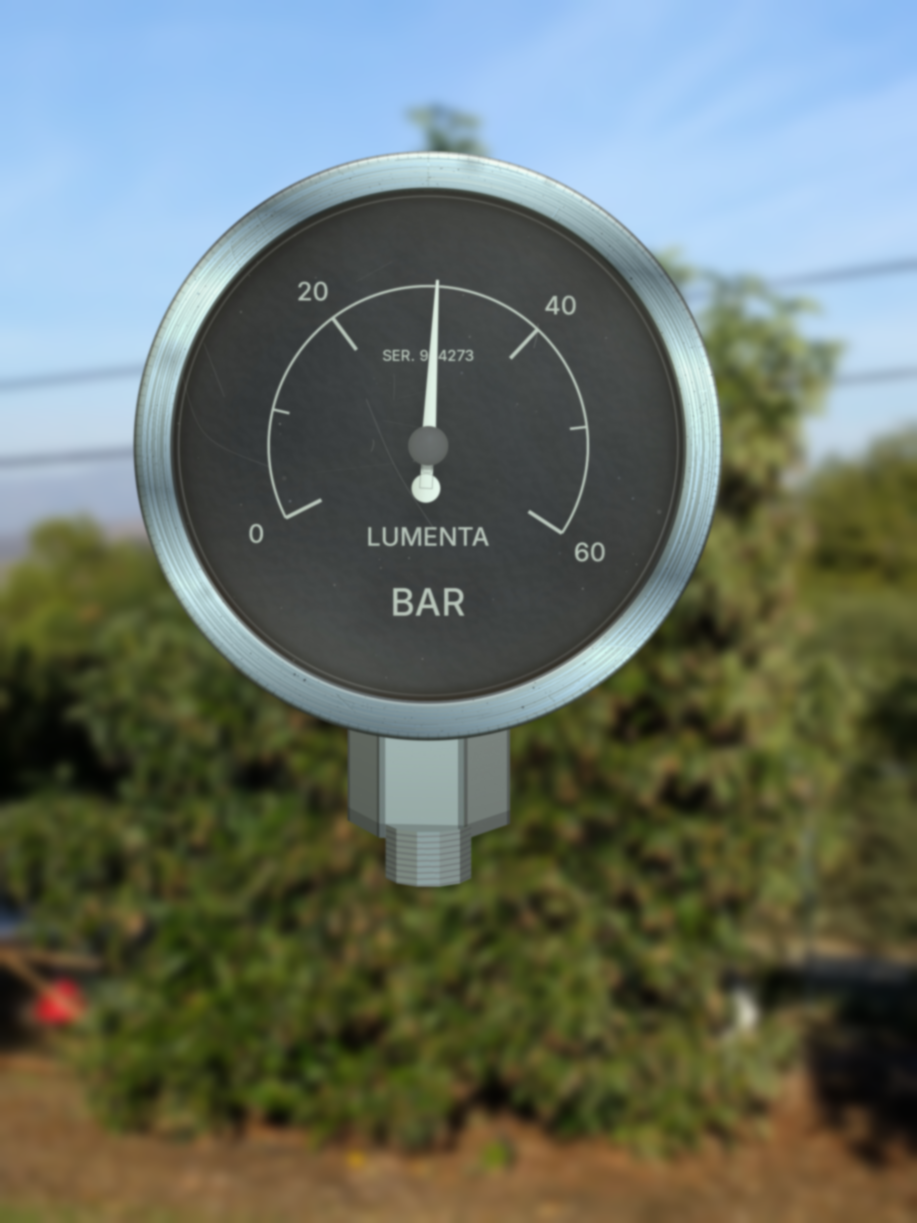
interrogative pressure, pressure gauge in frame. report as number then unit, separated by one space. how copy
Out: 30 bar
